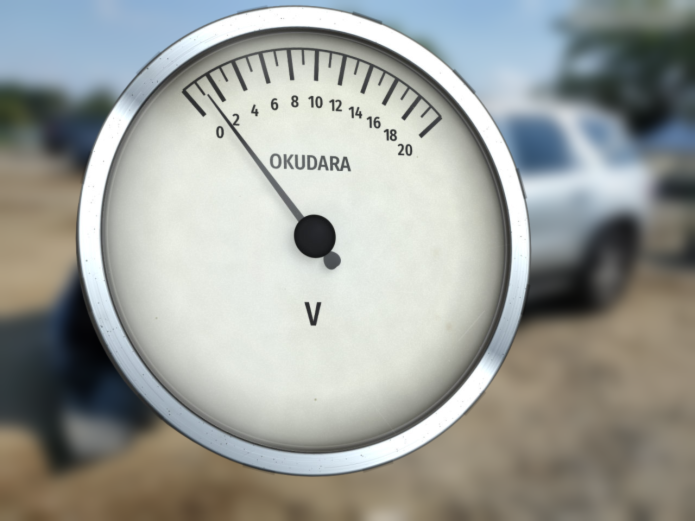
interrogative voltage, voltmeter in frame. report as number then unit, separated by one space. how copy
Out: 1 V
